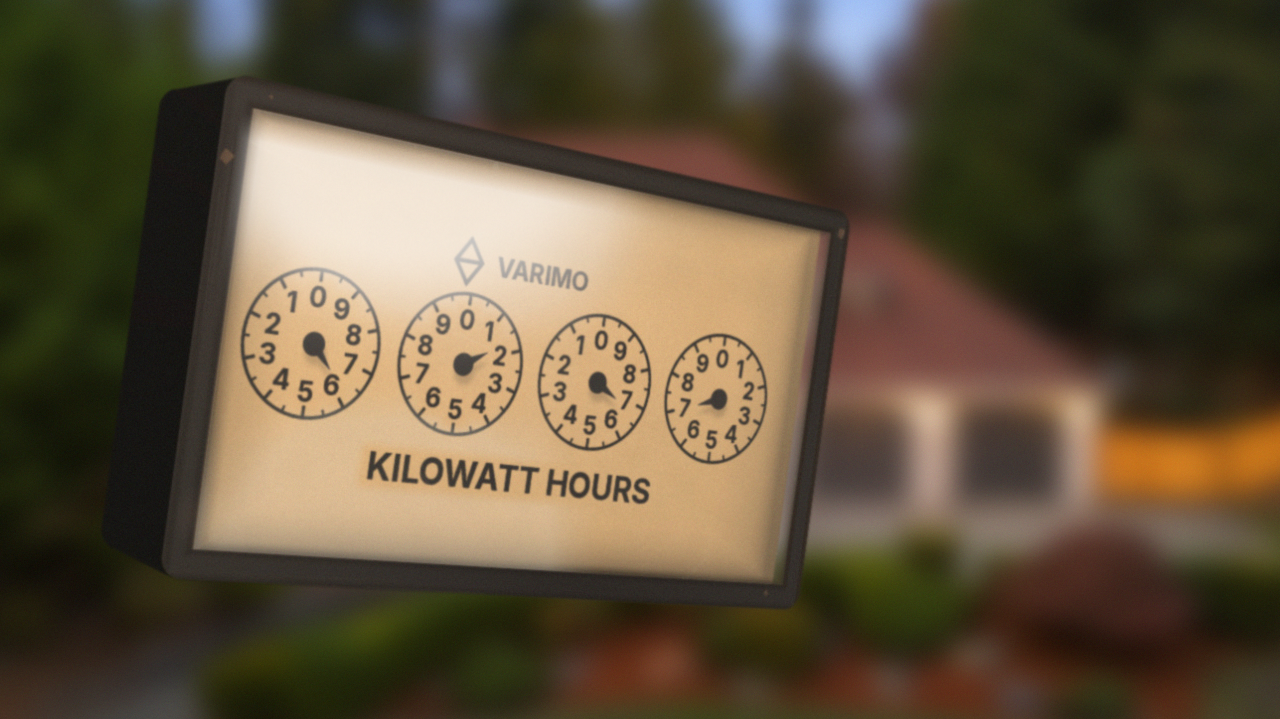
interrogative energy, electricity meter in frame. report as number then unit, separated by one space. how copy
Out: 6167 kWh
